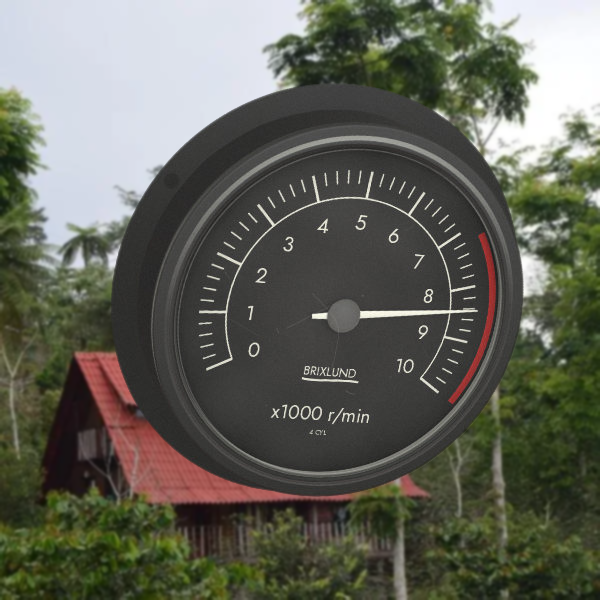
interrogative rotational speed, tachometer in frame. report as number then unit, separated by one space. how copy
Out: 8400 rpm
